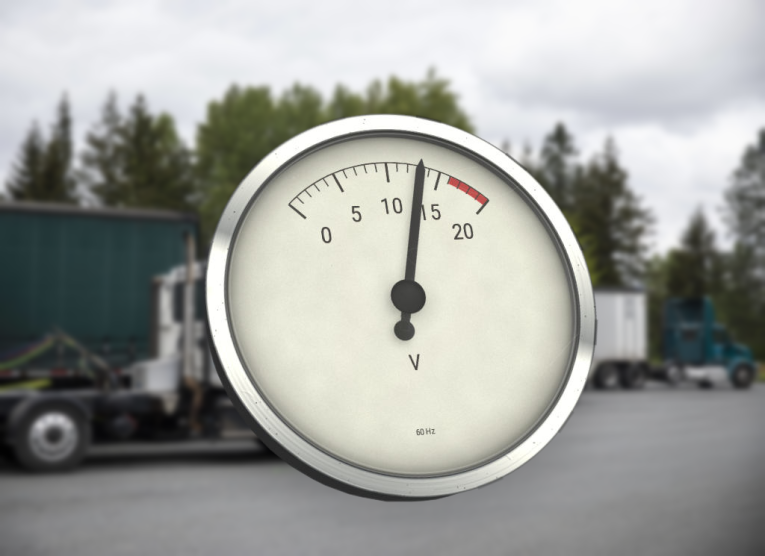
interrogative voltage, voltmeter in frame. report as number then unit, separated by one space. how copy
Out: 13 V
